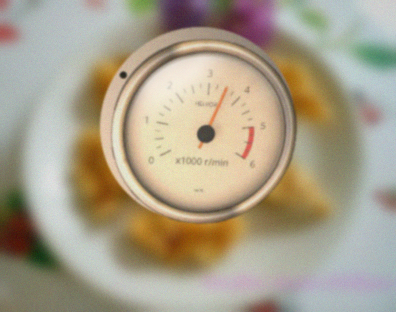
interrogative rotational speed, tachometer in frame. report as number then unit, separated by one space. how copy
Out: 3500 rpm
